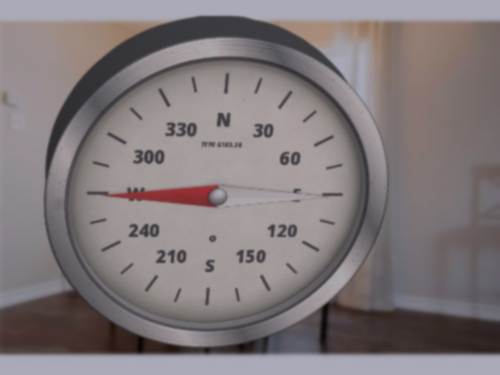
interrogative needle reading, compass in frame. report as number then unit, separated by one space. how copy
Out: 270 °
